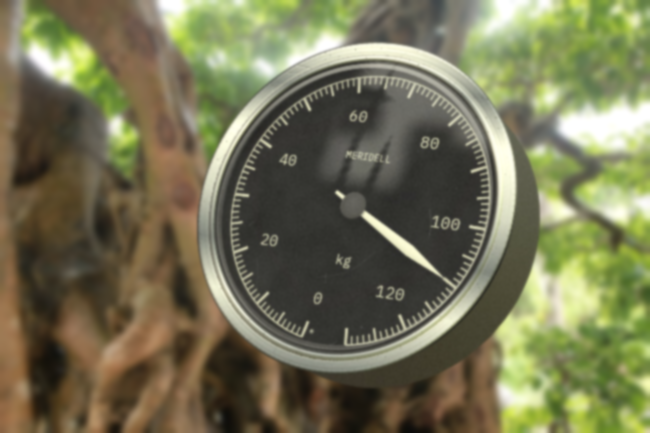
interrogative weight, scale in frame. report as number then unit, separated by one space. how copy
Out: 110 kg
